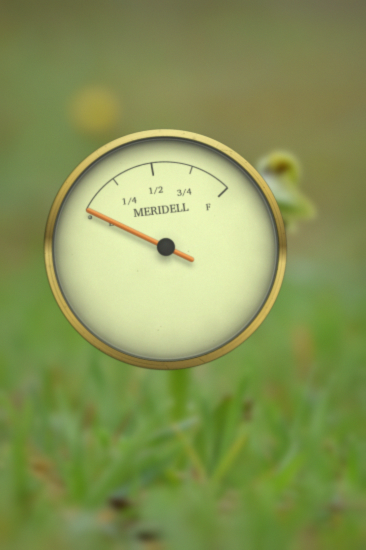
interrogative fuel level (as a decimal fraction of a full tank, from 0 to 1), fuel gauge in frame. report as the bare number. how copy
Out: 0
